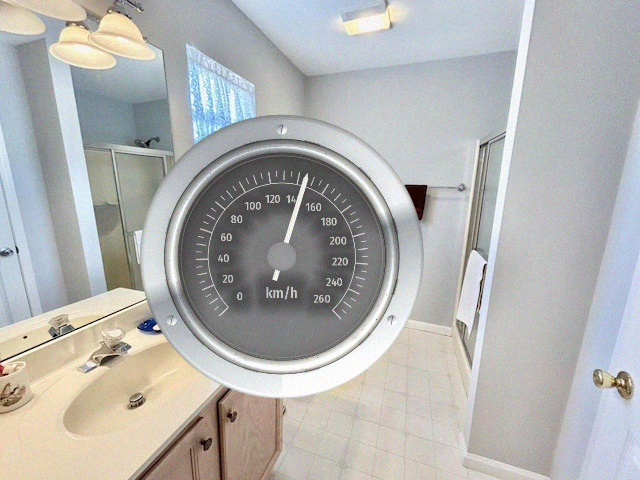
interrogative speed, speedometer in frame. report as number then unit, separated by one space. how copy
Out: 145 km/h
